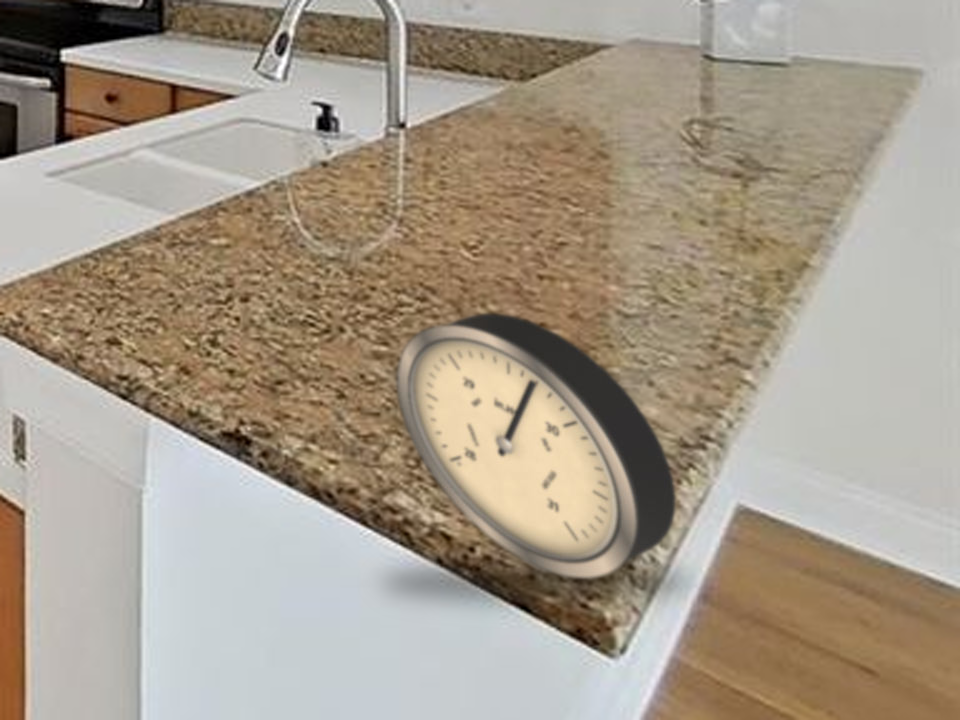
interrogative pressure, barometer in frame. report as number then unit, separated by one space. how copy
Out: 29.7 inHg
